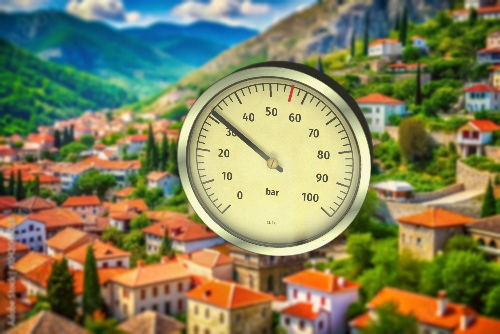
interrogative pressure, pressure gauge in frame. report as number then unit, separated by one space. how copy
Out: 32 bar
